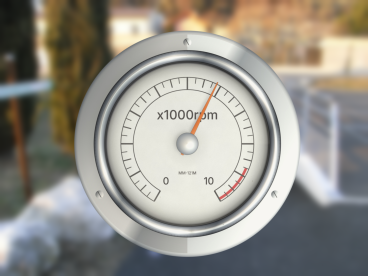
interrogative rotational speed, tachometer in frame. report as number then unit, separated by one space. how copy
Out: 5875 rpm
